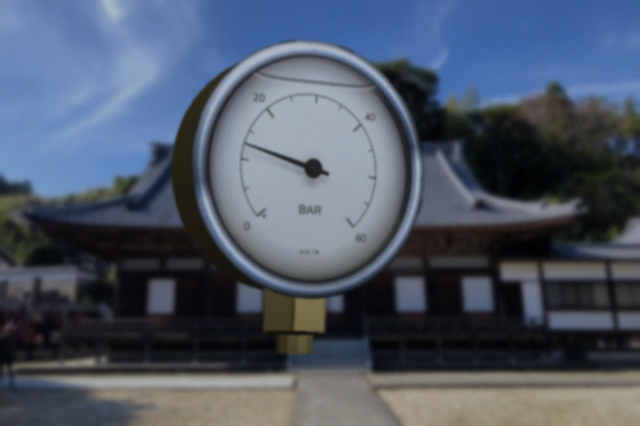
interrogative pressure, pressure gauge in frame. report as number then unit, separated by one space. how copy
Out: 12.5 bar
